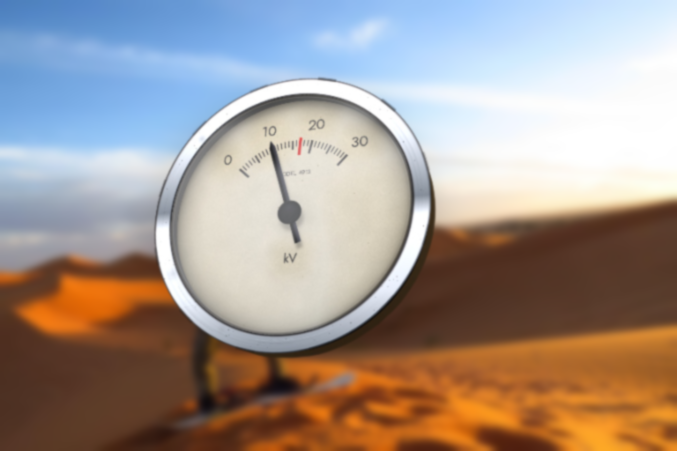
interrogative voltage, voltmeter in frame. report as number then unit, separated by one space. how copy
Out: 10 kV
